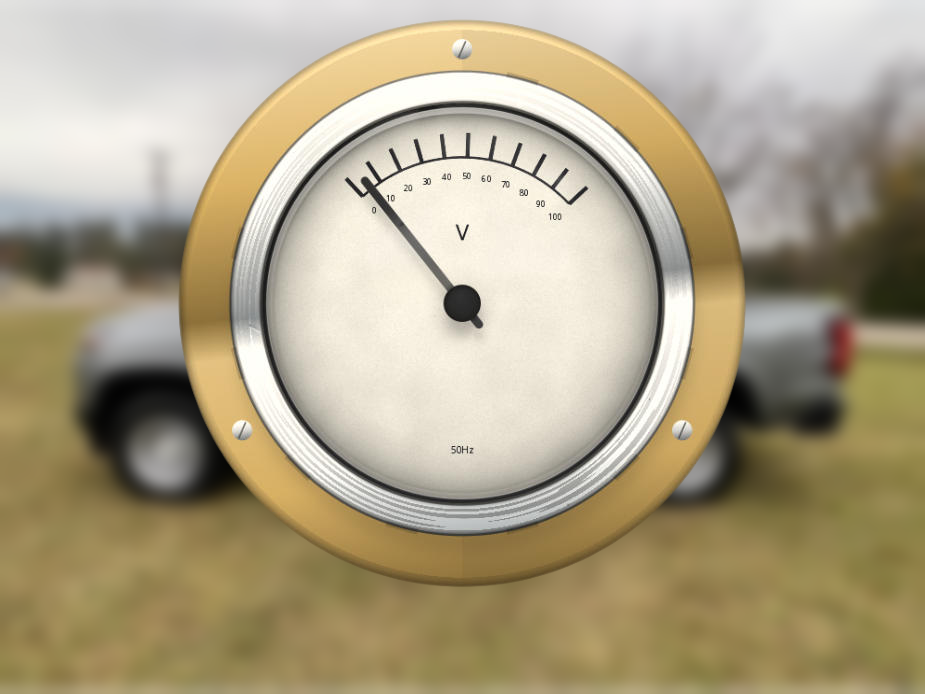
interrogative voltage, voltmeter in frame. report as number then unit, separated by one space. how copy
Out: 5 V
